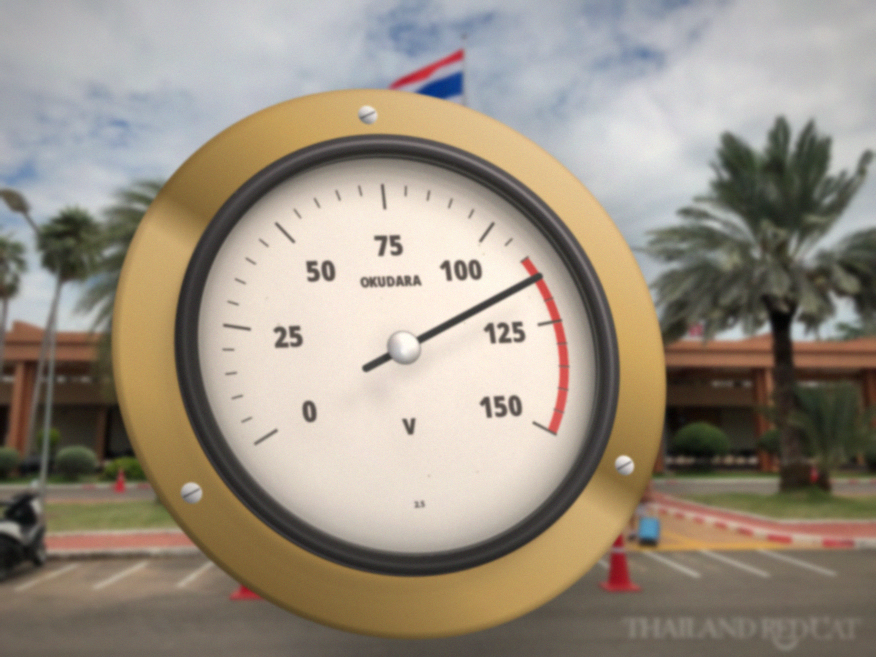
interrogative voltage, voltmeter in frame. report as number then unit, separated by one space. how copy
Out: 115 V
